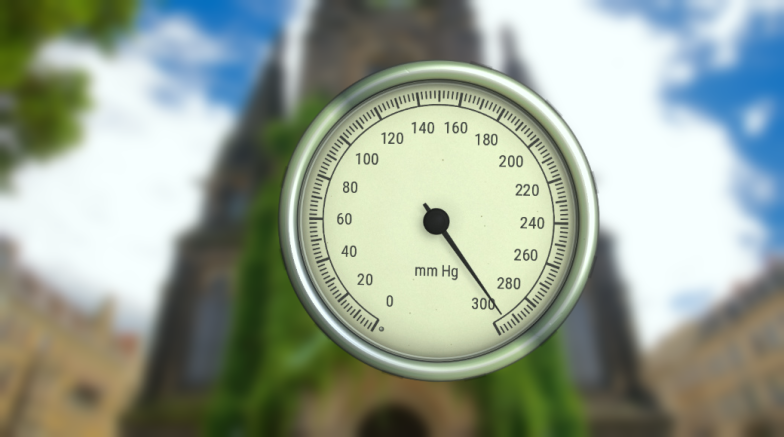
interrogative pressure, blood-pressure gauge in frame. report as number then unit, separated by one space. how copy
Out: 294 mmHg
